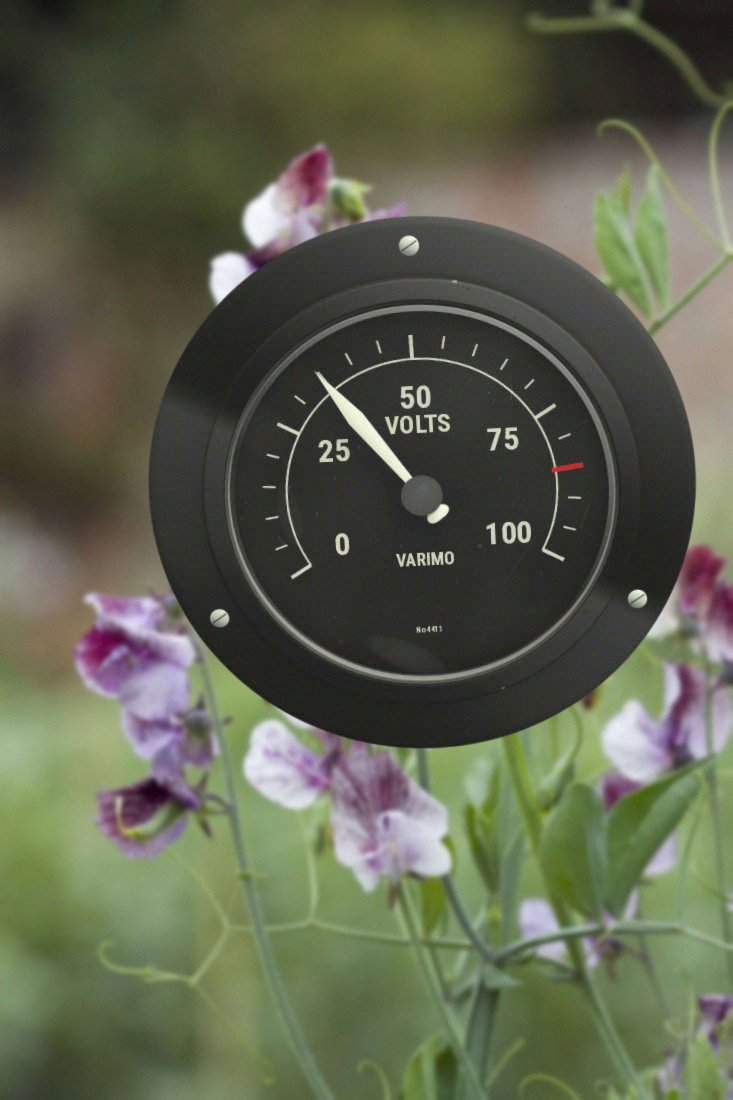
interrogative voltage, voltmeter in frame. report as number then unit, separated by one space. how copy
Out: 35 V
